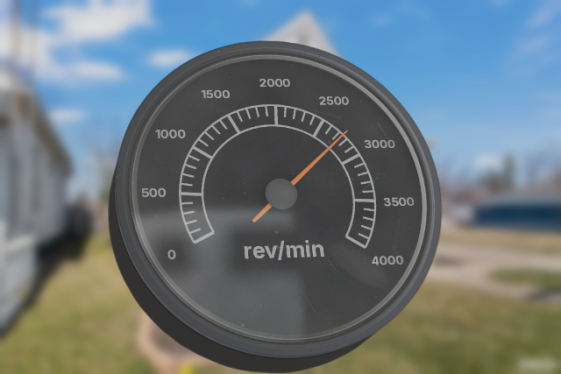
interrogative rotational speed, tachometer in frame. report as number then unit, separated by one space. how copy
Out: 2750 rpm
